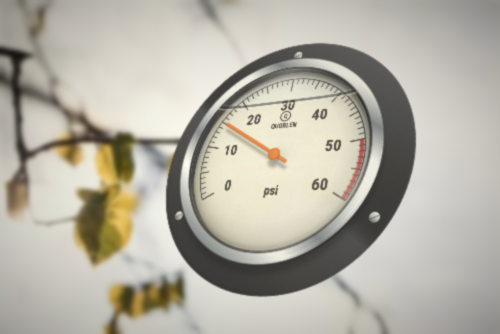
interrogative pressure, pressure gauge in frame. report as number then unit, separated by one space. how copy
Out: 15 psi
